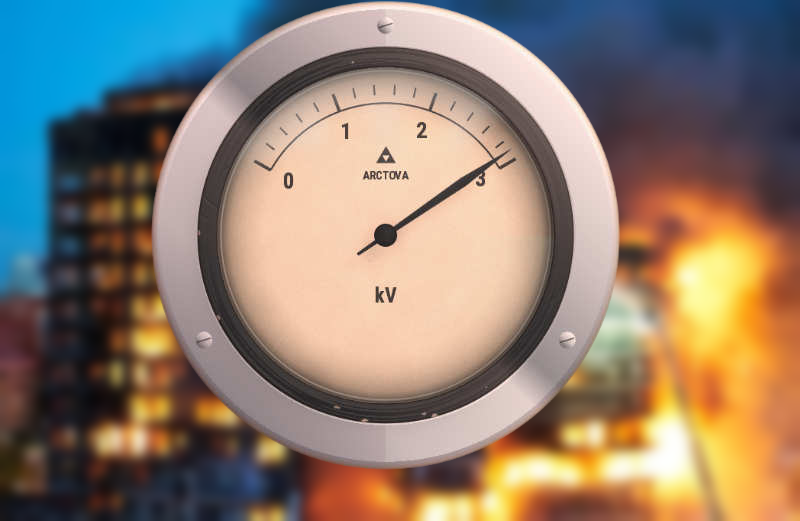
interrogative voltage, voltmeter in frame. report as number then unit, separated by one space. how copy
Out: 2.9 kV
